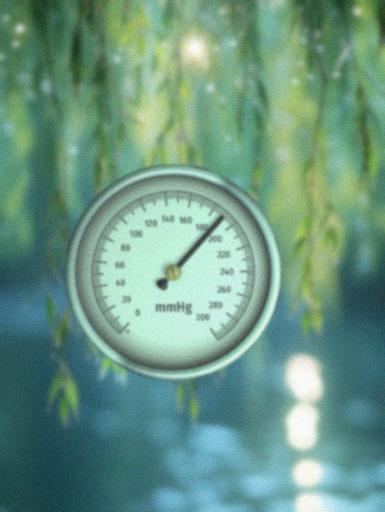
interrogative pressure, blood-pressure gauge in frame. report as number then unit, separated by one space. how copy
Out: 190 mmHg
